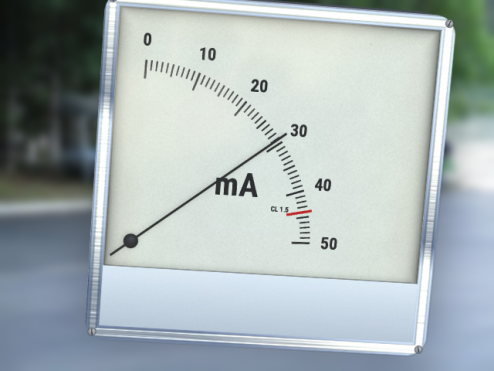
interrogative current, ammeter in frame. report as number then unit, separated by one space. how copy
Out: 29 mA
